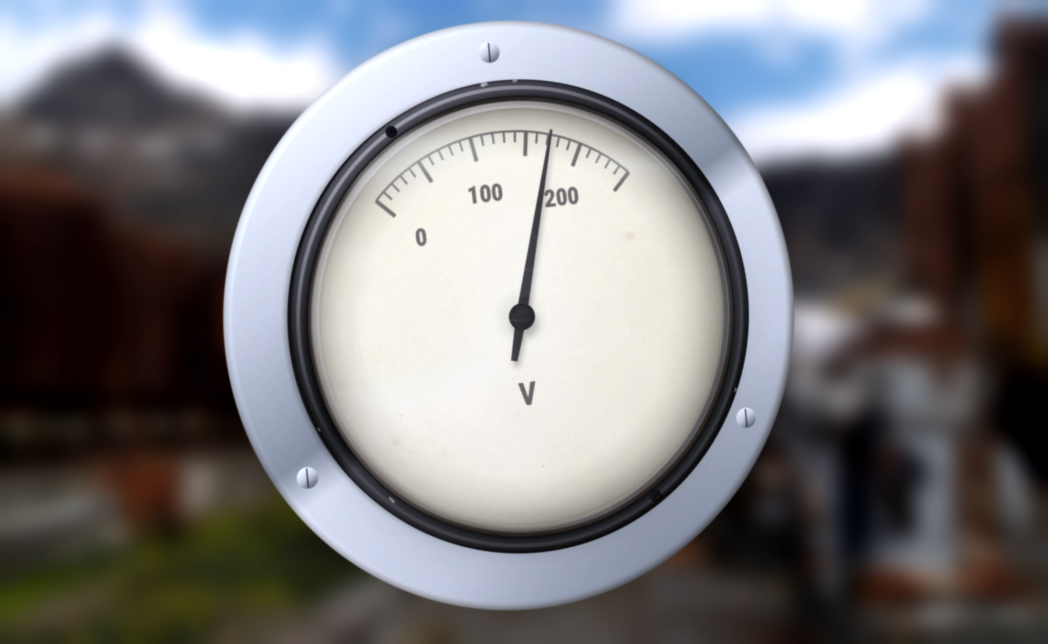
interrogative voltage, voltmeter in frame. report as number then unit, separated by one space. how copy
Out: 170 V
